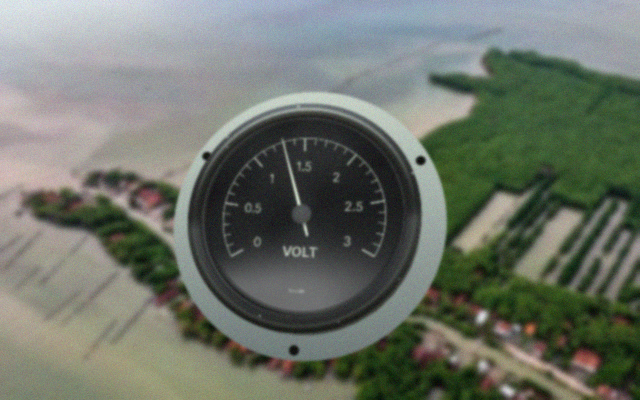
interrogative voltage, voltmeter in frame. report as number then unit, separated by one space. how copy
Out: 1.3 V
